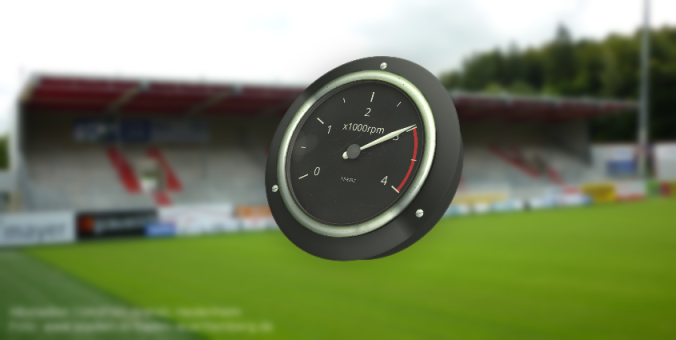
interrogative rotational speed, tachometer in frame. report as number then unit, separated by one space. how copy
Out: 3000 rpm
